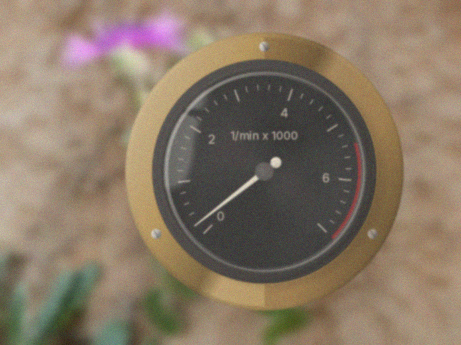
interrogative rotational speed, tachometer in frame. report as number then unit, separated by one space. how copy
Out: 200 rpm
